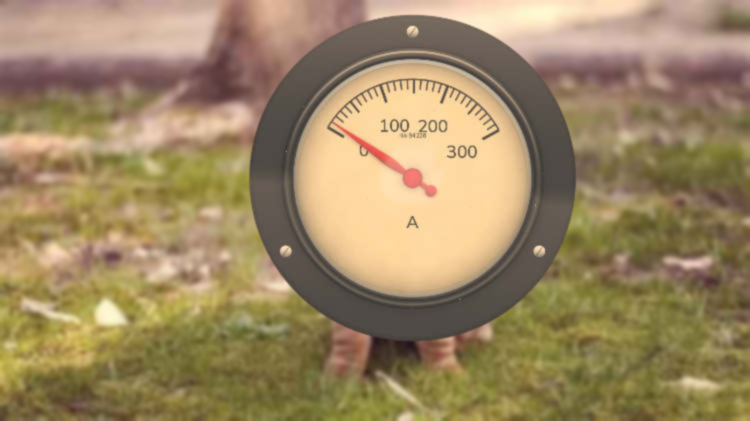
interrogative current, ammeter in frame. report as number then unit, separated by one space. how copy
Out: 10 A
